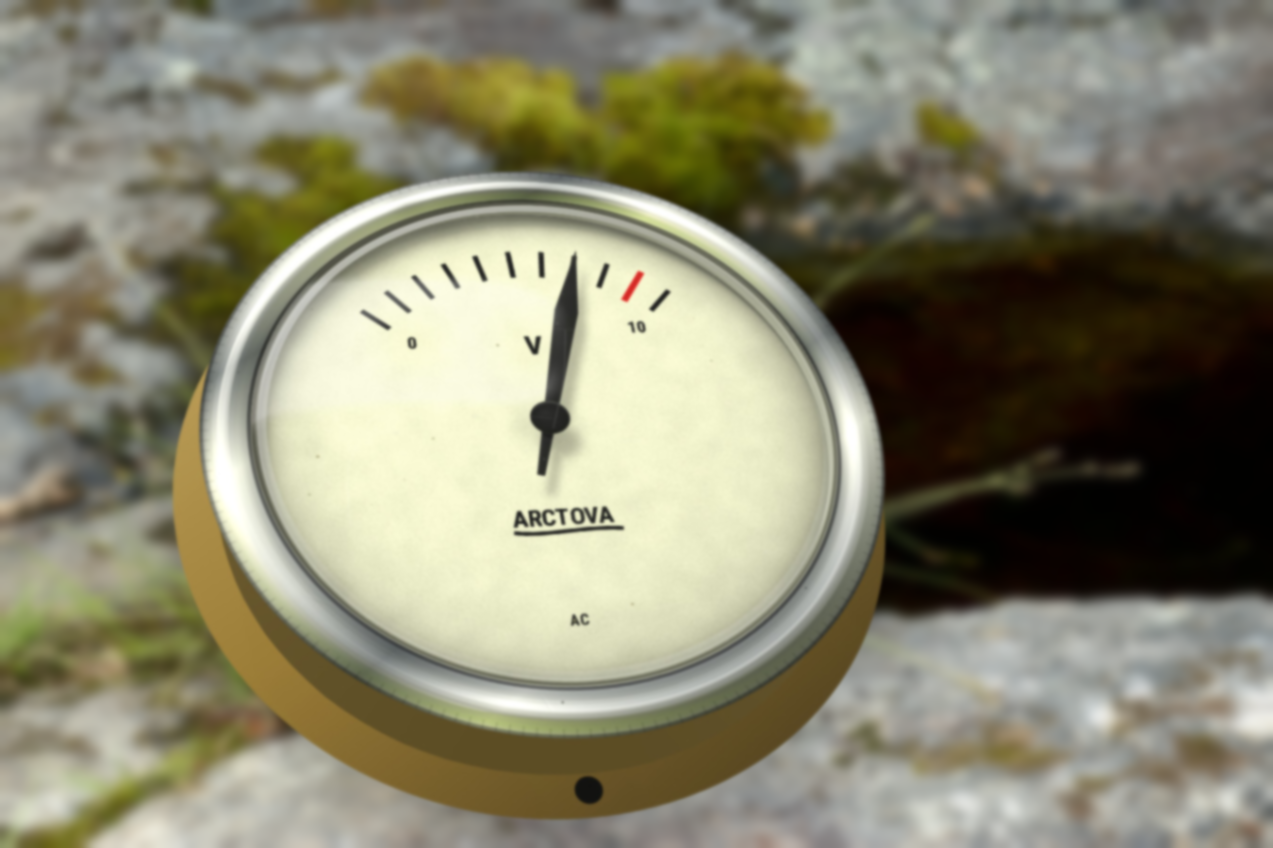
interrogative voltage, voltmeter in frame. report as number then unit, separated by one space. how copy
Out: 7 V
